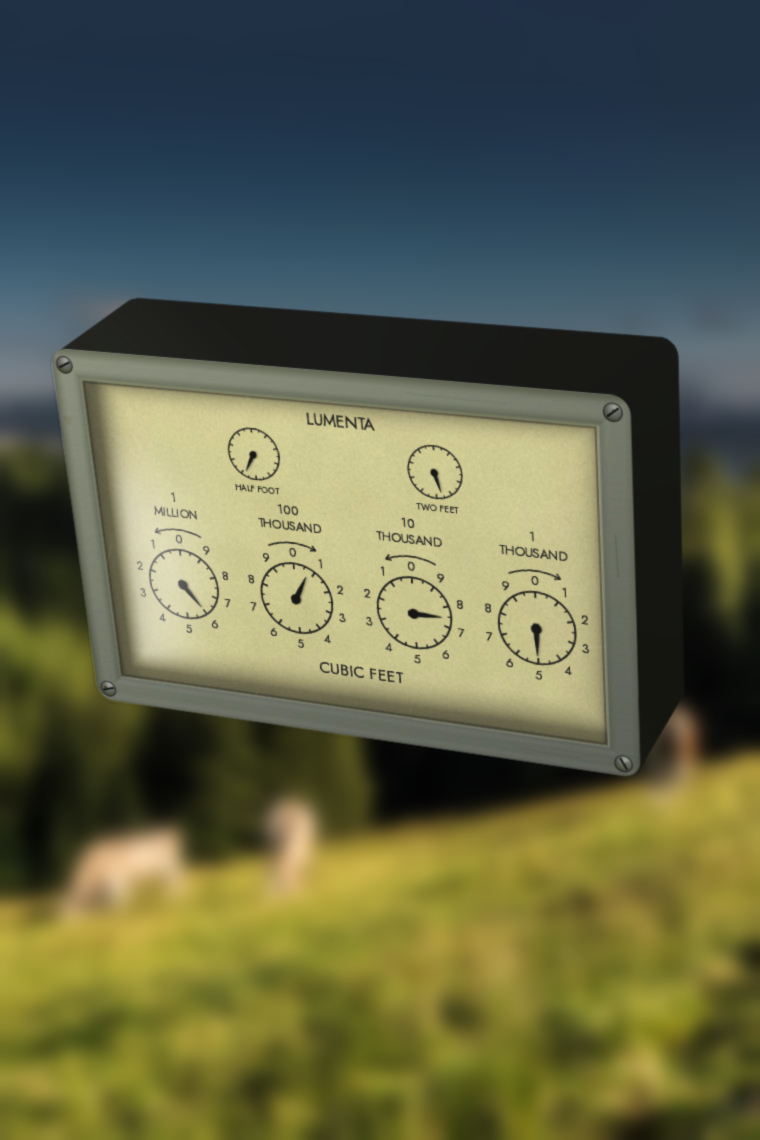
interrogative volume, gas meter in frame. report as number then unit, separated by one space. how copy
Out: 607500 ft³
